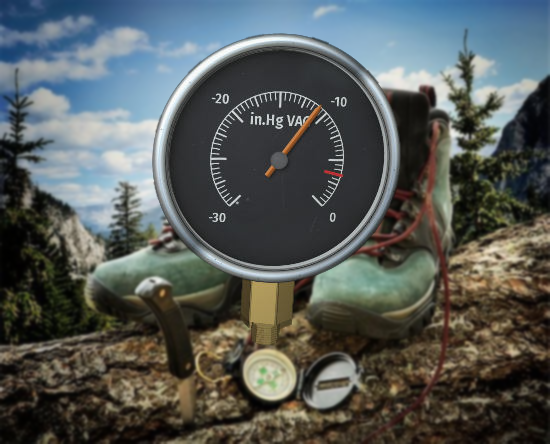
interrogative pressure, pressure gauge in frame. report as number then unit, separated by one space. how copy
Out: -11 inHg
